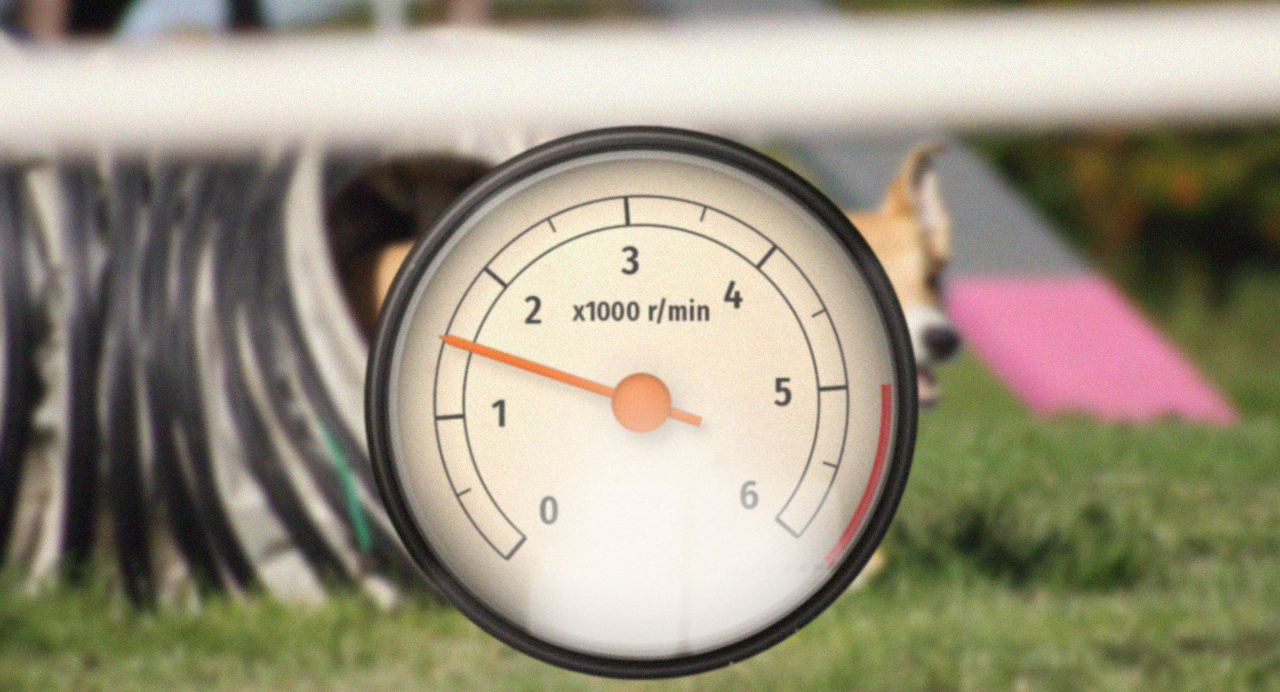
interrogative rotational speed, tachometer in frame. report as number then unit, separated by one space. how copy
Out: 1500 rpm
